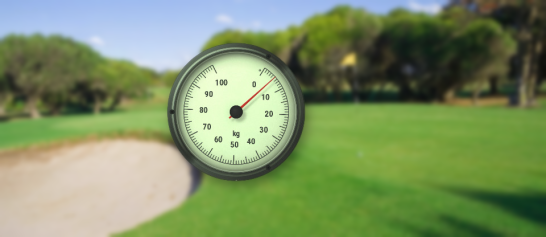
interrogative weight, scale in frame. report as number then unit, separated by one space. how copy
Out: 5 kg
